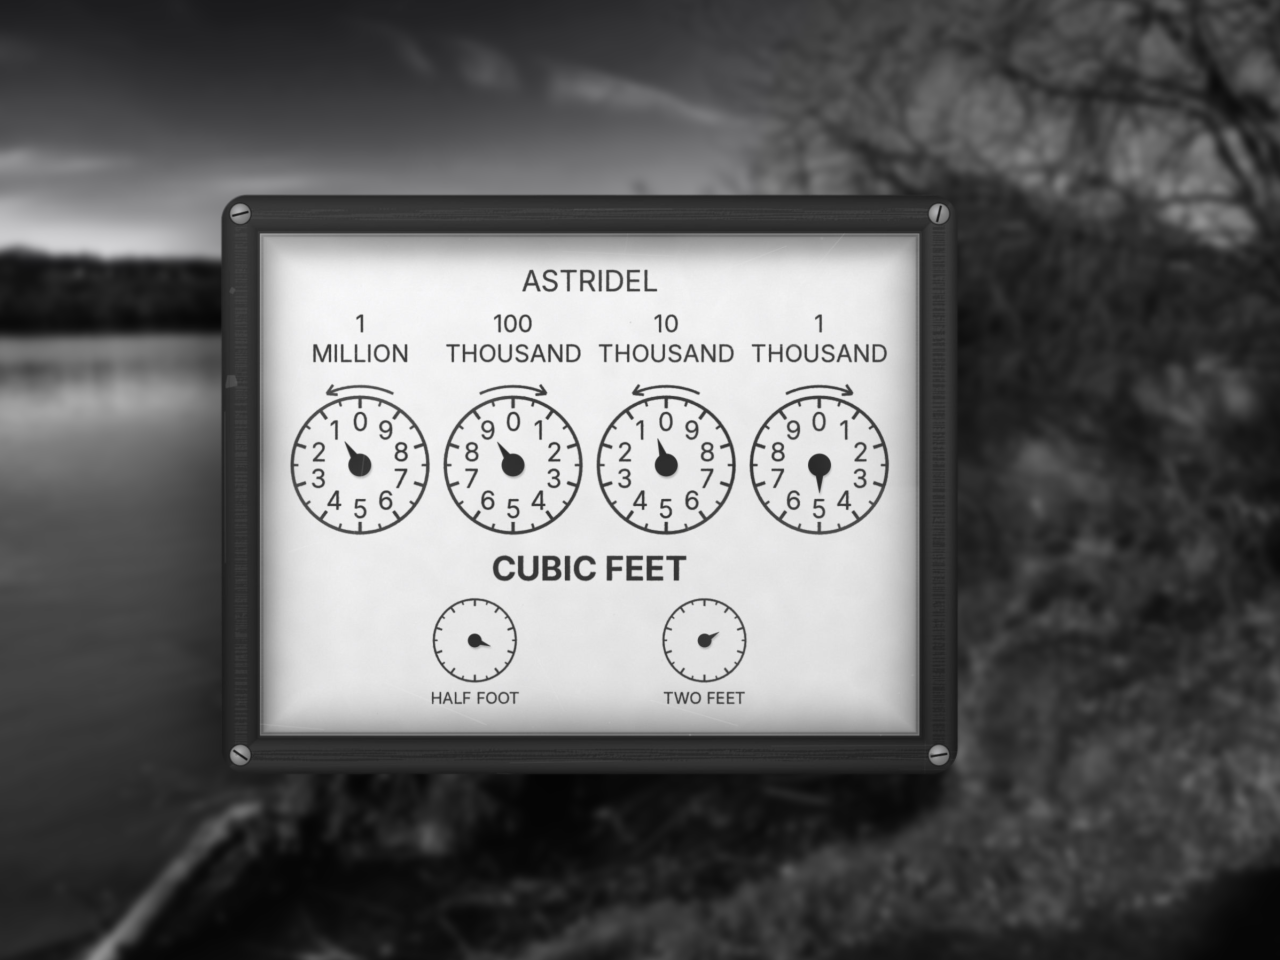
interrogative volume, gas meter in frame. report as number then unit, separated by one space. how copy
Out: 90500 ft³
